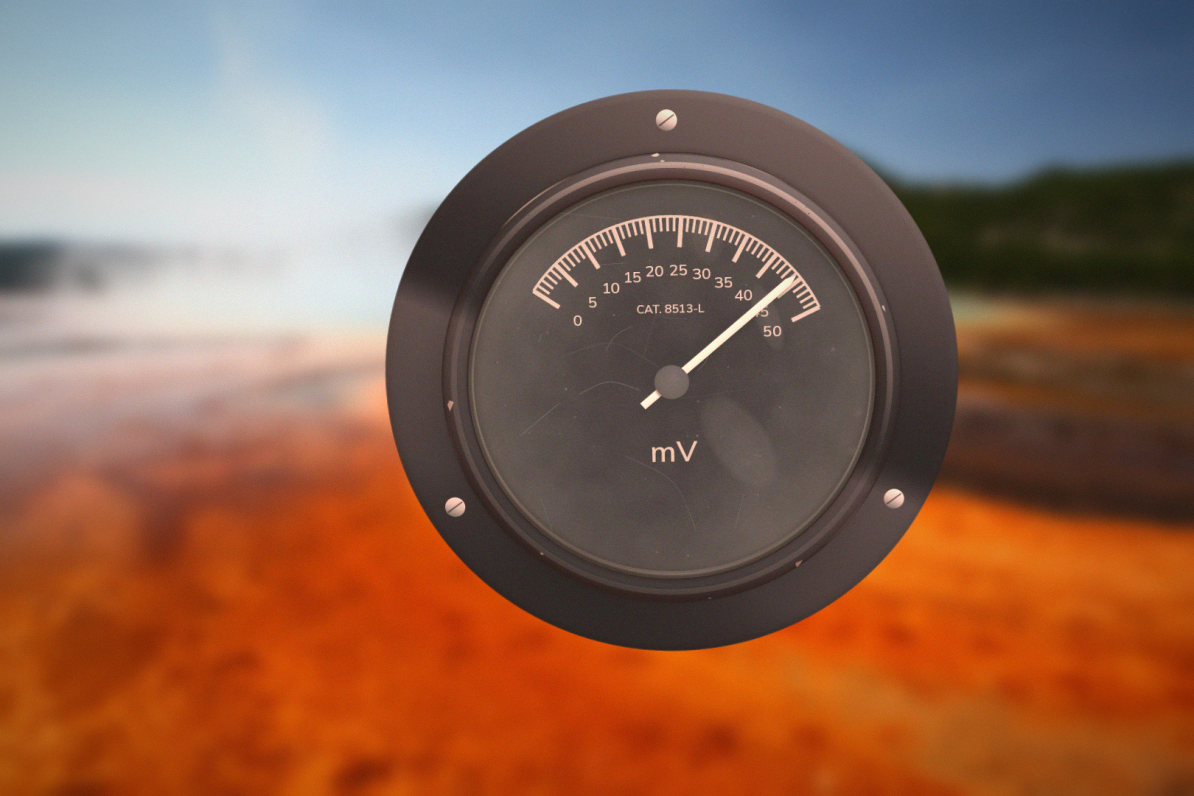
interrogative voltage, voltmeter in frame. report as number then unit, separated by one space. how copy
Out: 44 mV
